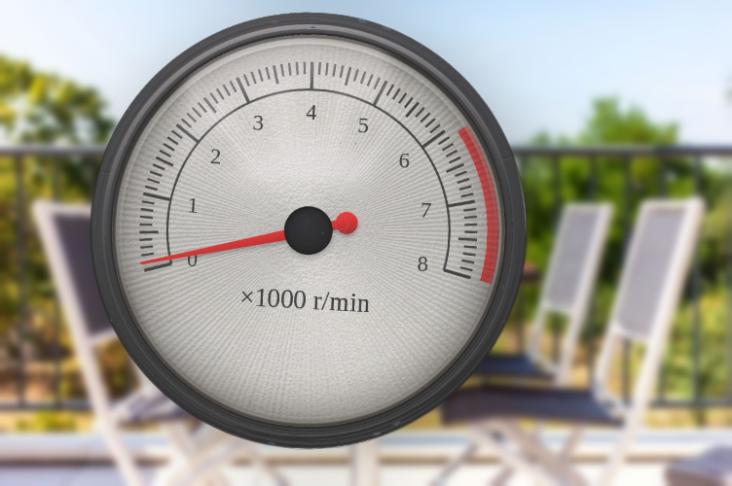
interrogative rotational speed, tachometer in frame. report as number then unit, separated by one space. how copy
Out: 100 rpm
